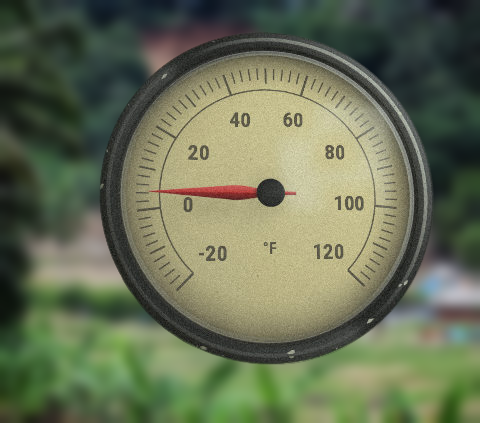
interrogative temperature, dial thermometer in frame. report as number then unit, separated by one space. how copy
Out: 4 °F
